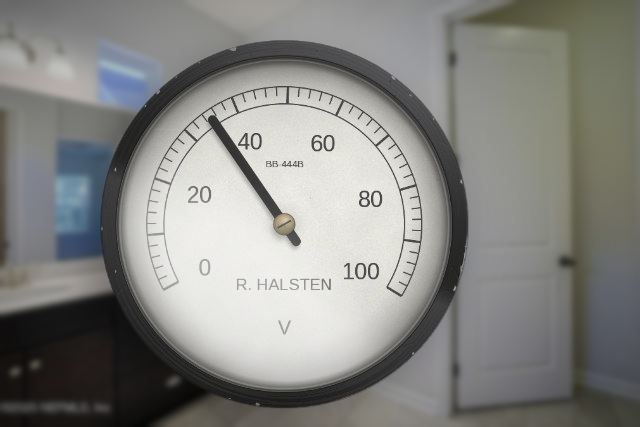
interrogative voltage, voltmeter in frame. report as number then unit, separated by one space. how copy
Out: 35 V
